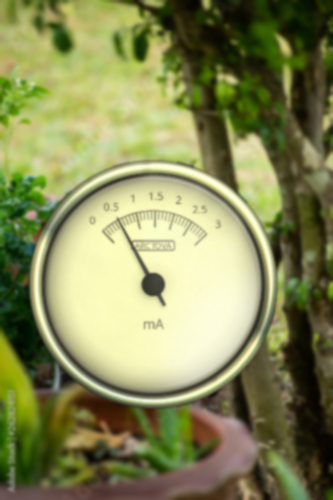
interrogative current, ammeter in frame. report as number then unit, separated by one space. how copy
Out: 0.5 mA
